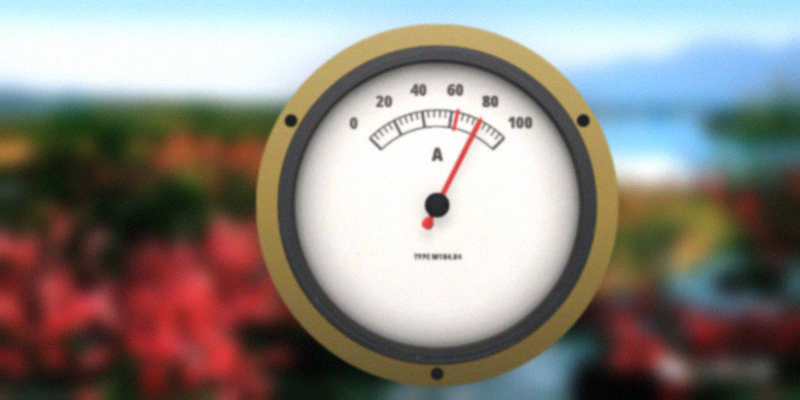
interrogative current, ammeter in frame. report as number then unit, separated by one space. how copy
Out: 80 A
